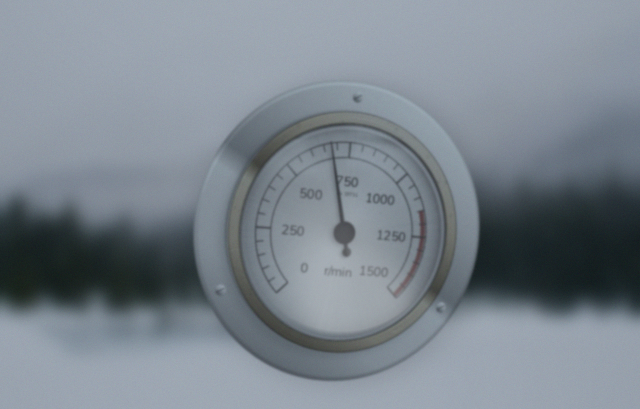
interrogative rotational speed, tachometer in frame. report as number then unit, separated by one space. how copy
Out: 675 rpm
